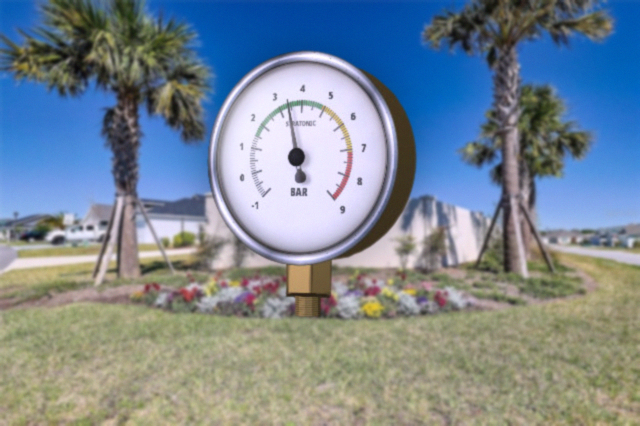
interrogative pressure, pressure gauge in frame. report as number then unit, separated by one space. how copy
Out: 3.5 bar
